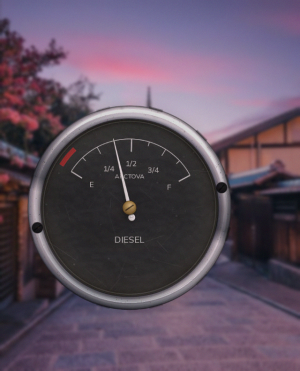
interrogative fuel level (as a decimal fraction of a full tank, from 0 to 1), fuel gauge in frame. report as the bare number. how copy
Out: 0.375
